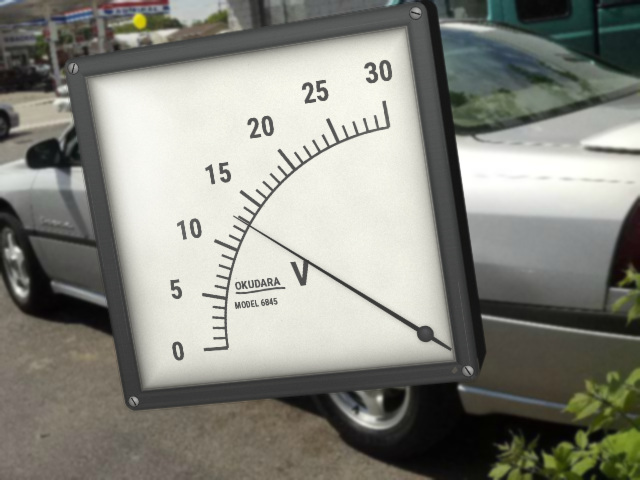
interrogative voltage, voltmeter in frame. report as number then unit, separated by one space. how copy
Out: 13 V
